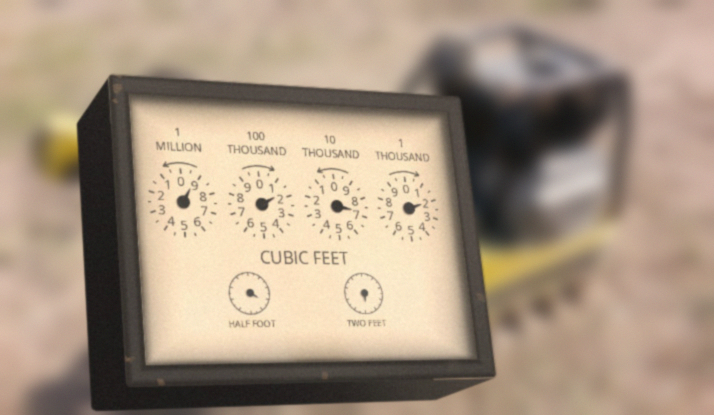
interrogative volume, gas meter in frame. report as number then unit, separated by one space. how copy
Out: 917200 ft³
